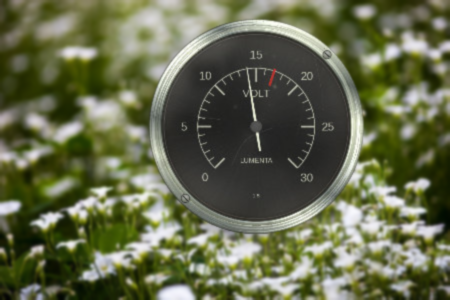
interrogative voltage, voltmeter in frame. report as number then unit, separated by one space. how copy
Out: 14 V
